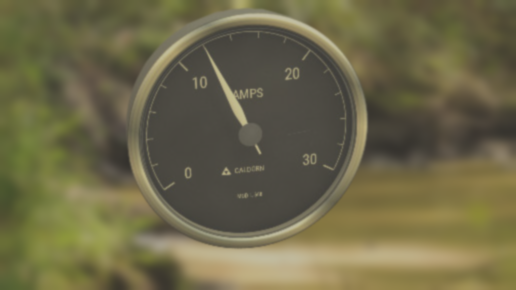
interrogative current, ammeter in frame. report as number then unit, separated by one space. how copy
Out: 12 A
